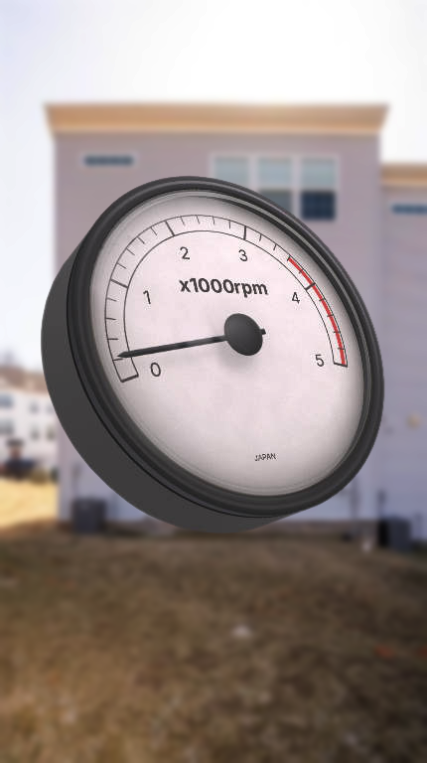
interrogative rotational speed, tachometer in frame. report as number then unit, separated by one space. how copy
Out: 200 rpm
